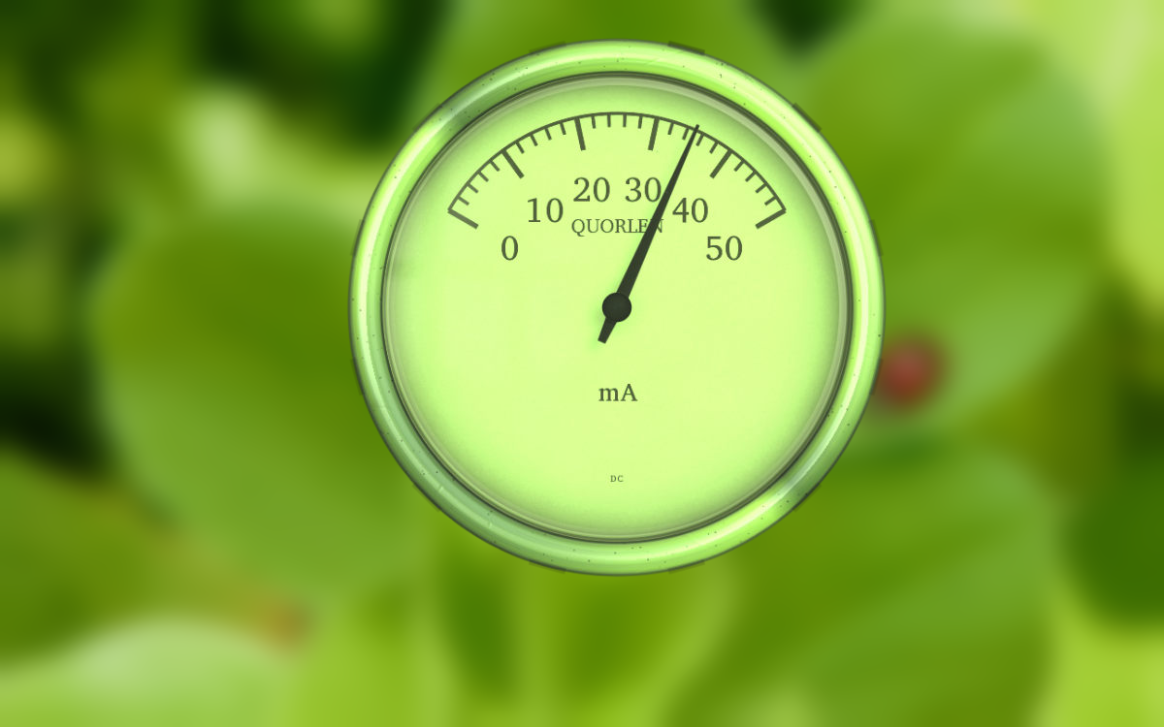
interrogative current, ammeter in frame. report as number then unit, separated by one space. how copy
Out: 35 mA
